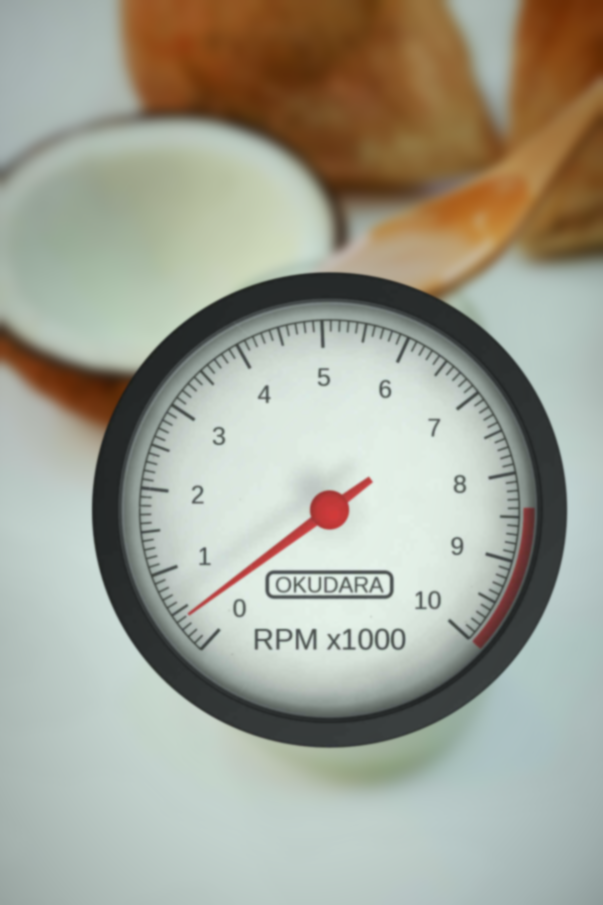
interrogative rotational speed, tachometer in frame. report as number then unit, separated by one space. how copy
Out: 400 rpm
